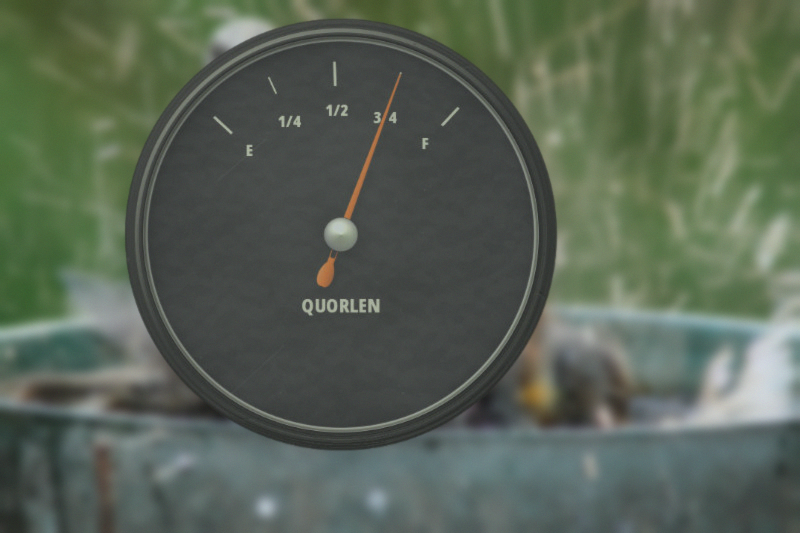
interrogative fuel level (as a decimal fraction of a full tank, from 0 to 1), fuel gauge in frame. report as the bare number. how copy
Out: 0.75
